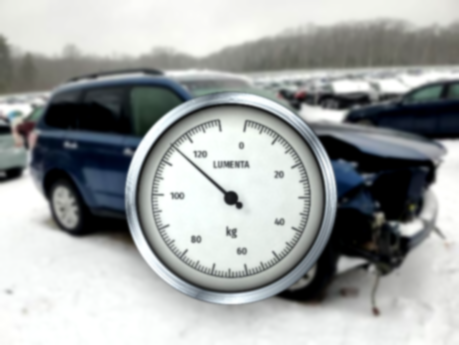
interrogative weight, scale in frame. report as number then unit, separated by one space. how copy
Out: 115 kg
